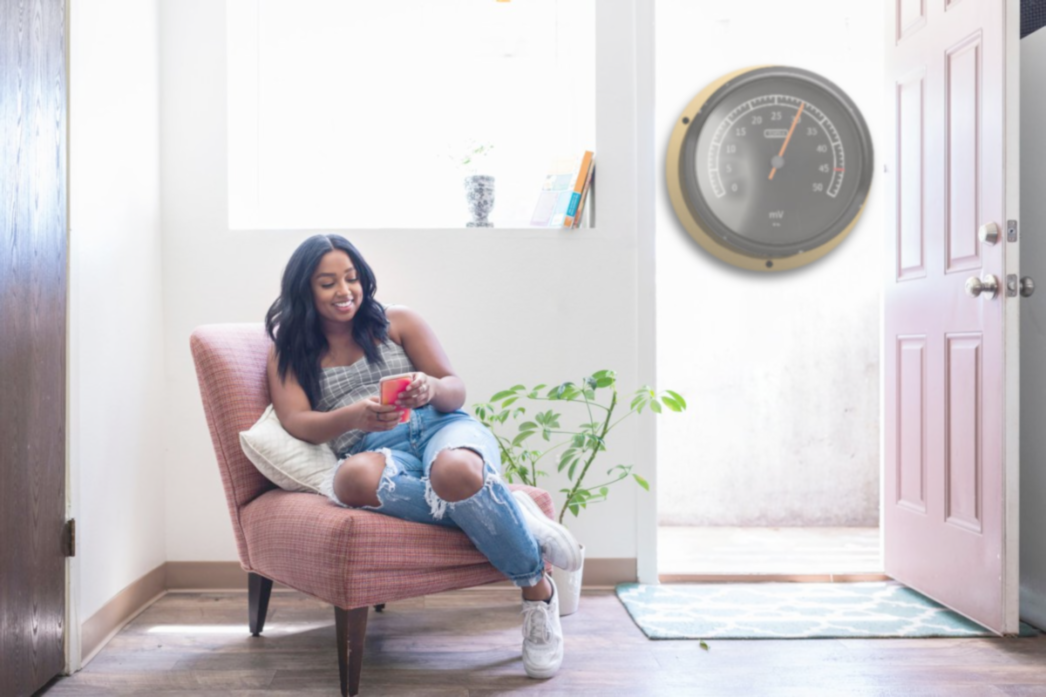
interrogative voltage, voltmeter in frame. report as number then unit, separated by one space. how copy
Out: 30 mV
